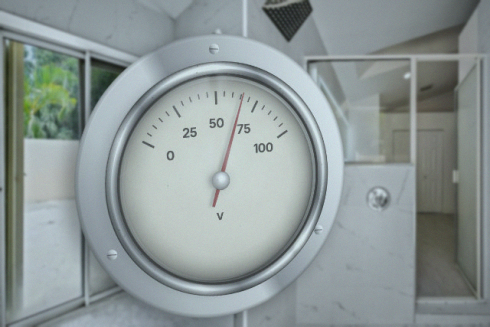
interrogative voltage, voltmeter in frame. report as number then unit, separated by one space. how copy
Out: 65 V
